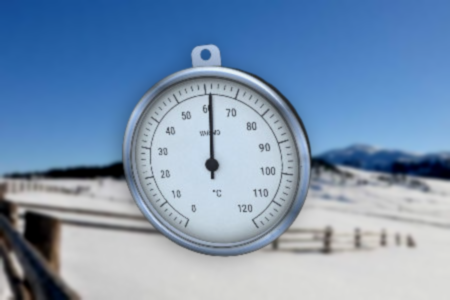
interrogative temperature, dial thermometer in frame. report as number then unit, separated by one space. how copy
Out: 62 °C
